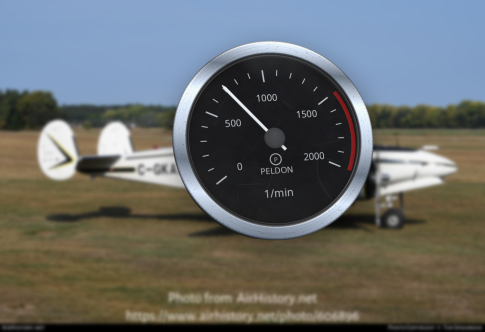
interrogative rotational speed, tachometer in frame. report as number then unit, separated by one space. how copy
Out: 700 rpm
